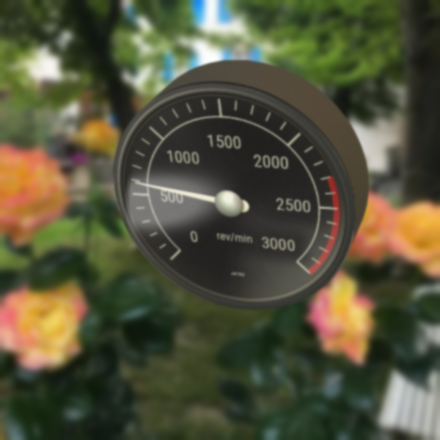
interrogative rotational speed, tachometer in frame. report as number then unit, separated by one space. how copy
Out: 600 rpm
